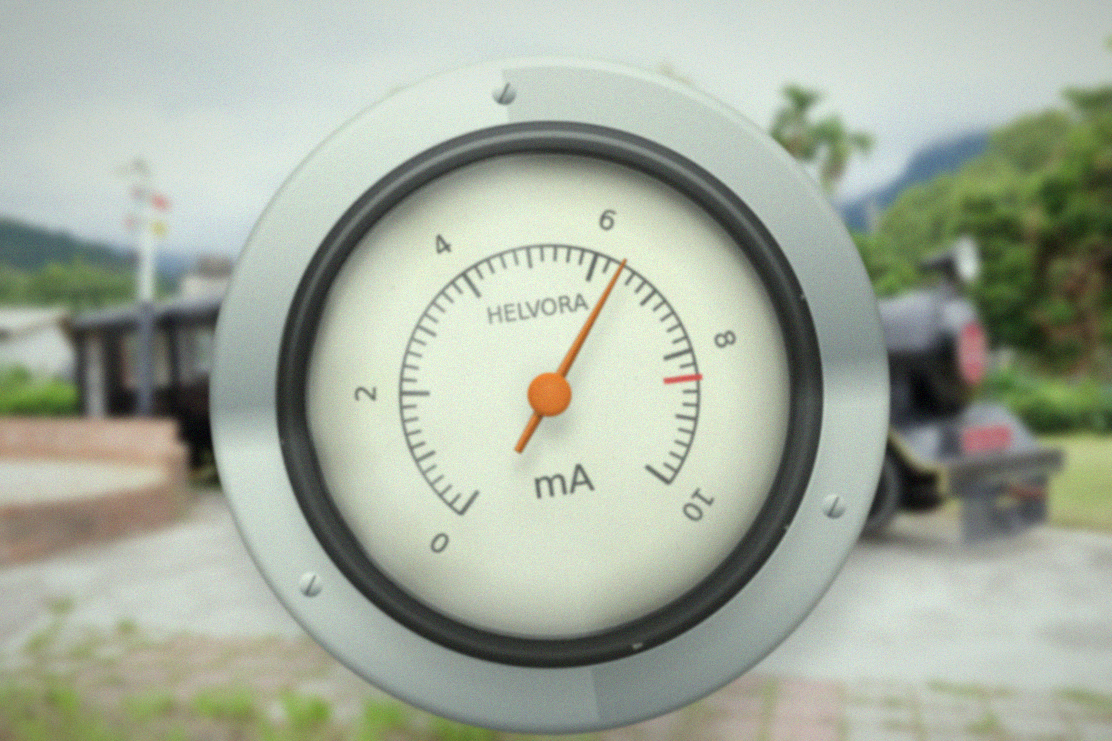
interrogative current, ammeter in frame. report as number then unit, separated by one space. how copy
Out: 6.4 mA
